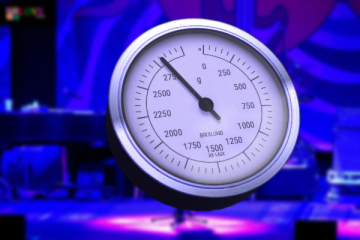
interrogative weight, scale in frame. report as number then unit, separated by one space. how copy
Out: 2800 g
